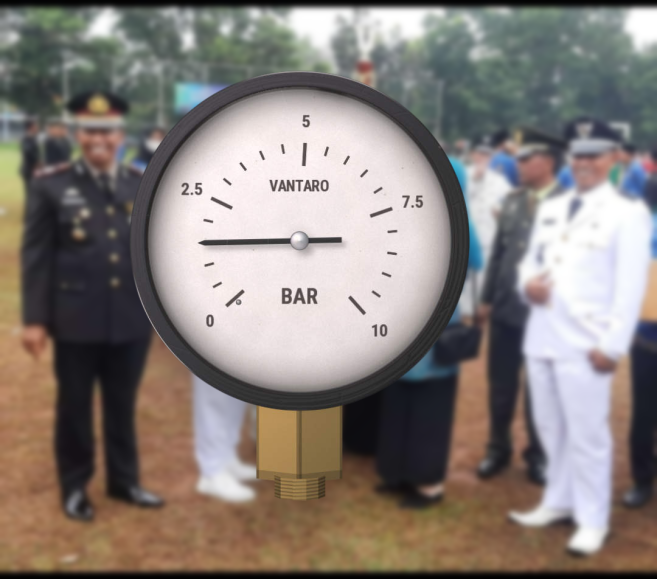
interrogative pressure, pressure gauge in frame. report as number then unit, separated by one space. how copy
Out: 1.5 bar
